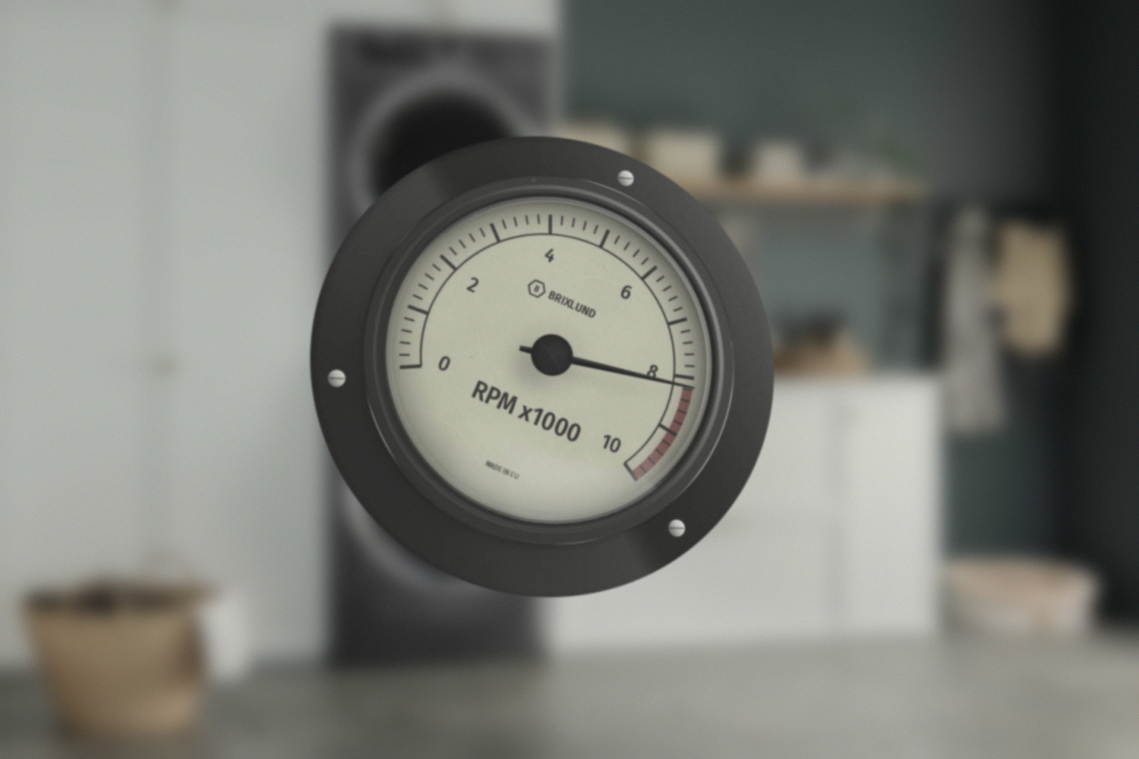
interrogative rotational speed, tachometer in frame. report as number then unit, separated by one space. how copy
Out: 8200 rpm
